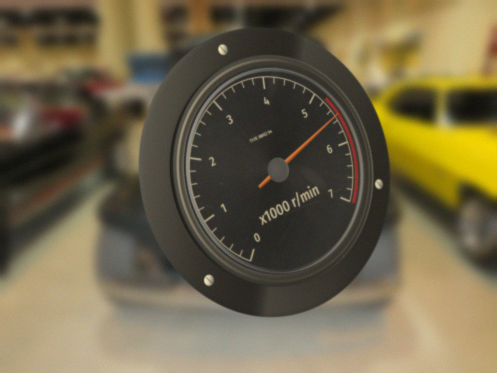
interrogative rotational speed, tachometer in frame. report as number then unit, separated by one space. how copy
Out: 5500 rpm
